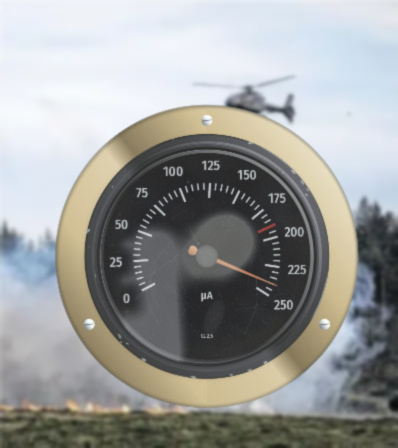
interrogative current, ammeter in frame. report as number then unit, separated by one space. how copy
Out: 240 µA
